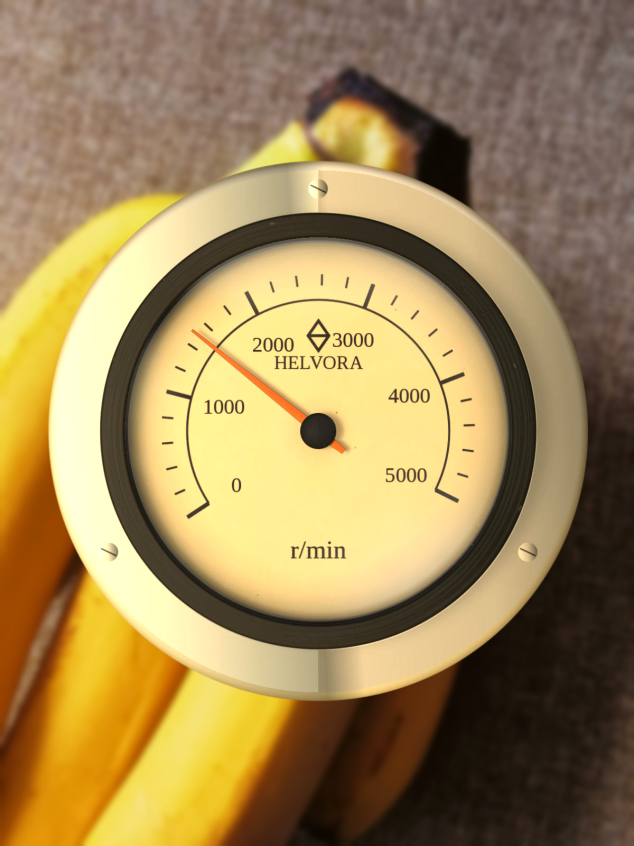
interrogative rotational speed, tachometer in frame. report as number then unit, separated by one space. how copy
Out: 1500 rpm
